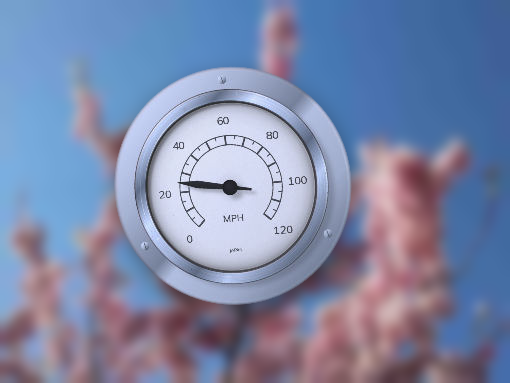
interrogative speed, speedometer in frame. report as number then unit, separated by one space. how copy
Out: 25 mph
